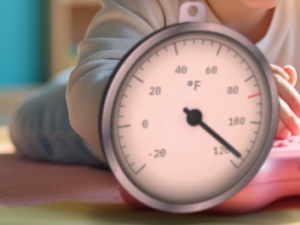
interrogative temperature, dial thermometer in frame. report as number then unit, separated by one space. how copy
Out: 116 °F
